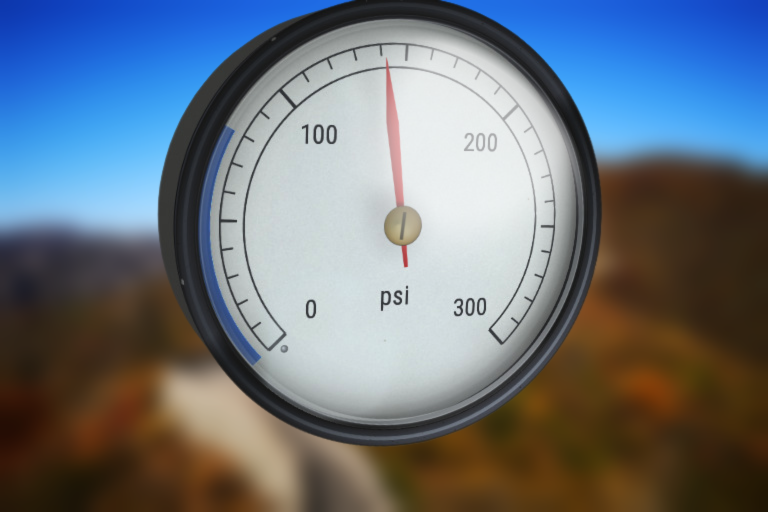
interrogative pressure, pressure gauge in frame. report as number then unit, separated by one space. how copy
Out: 140 psi
